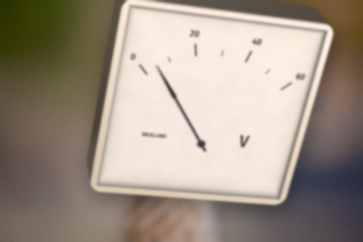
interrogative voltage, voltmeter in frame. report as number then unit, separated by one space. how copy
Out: 5 V
